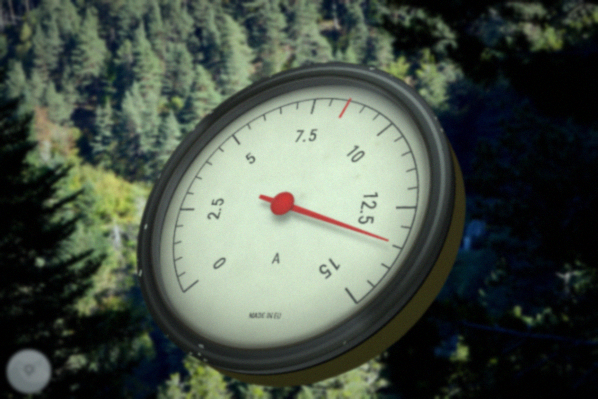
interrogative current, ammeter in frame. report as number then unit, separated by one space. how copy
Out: 13.5 A
